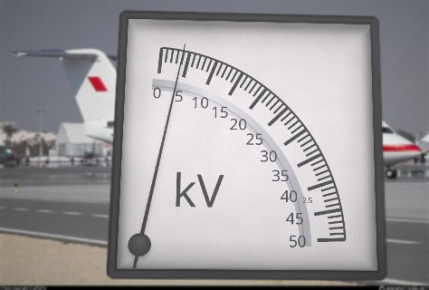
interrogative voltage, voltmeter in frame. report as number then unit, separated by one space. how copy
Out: 4 kV
